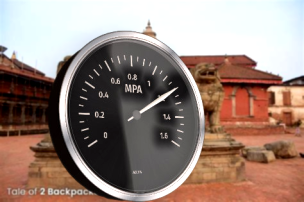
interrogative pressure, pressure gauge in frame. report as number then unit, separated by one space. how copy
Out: 1.2 MPa
